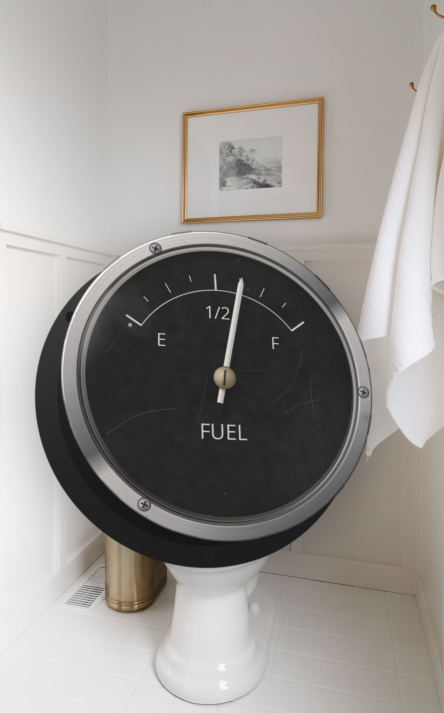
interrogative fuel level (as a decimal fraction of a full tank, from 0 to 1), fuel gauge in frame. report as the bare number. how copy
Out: 0.625
